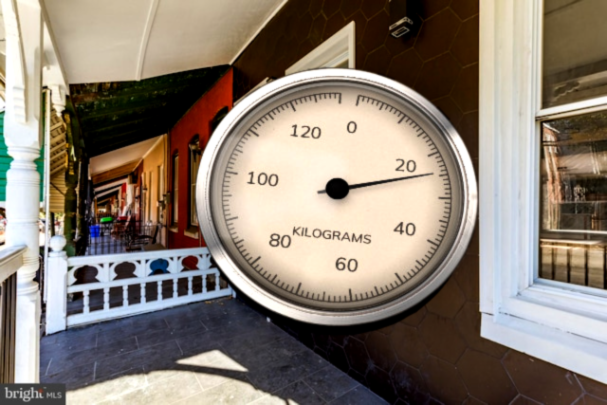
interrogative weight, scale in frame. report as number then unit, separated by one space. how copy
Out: 25 kg
